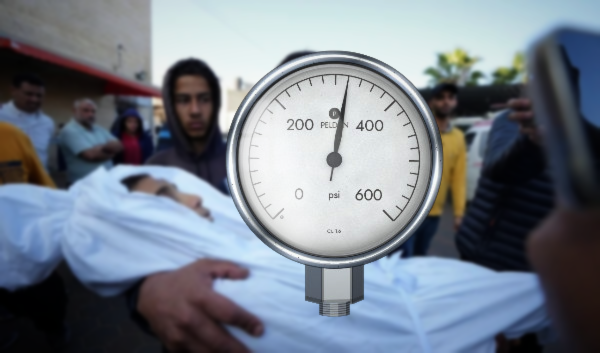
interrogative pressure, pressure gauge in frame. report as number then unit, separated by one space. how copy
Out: 320 psi
